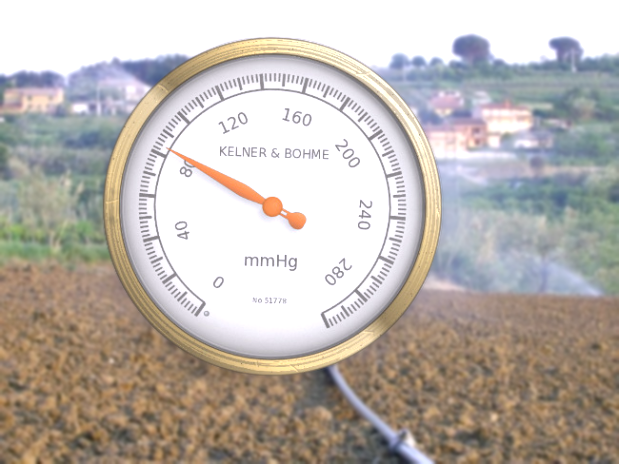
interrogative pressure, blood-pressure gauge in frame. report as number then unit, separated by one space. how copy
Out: 84 mmHg
